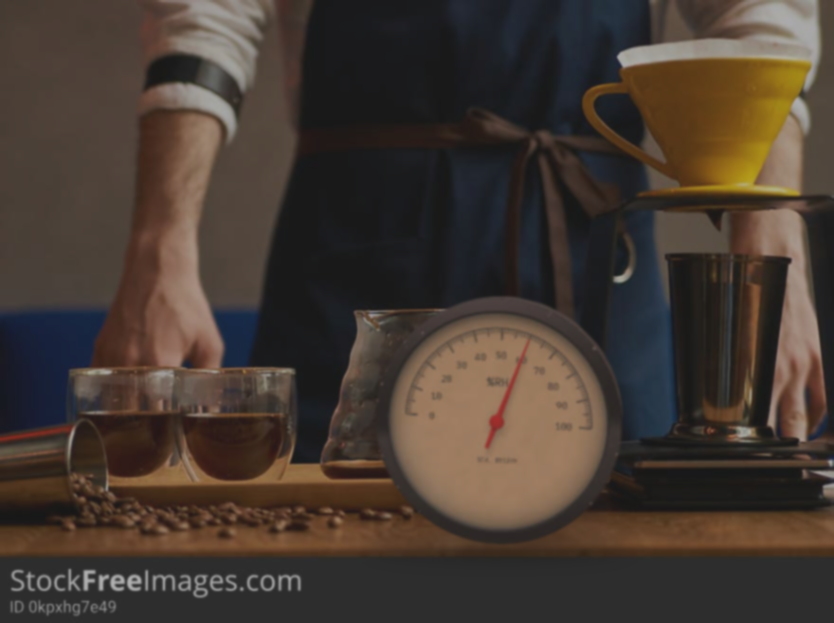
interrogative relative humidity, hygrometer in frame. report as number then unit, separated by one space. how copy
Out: 60 %
